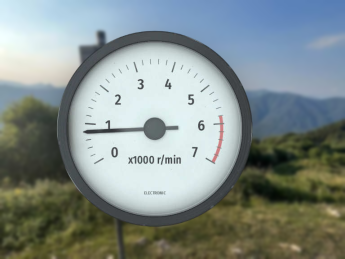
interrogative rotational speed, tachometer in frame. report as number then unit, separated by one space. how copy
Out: 800 rpm
